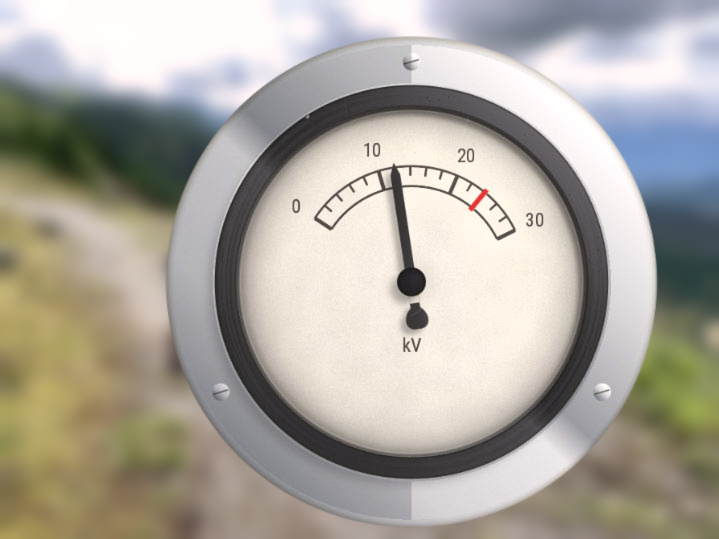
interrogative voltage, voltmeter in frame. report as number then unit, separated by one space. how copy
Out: 12 kV
